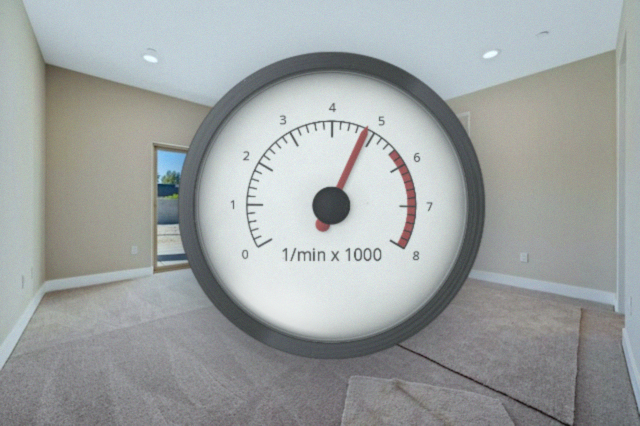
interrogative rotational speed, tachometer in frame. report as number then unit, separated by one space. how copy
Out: 4800 rpm
